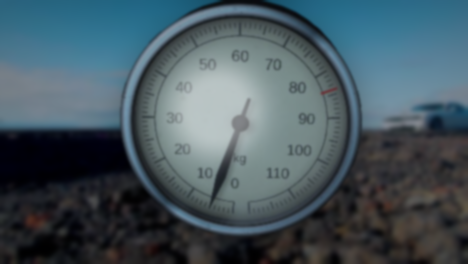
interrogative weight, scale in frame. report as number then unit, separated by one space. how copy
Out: 5 kg
